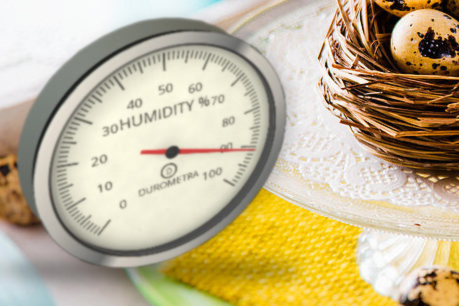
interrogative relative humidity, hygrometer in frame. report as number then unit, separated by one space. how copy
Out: 90 %
